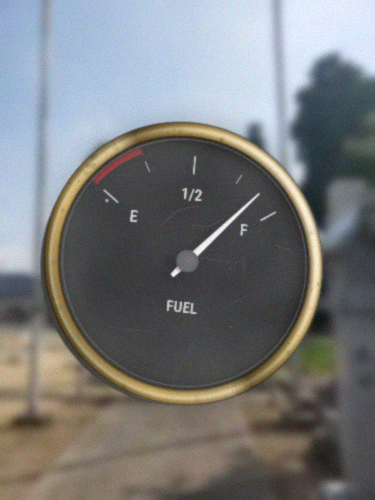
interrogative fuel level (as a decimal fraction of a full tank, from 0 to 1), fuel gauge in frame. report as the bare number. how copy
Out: 0.875
